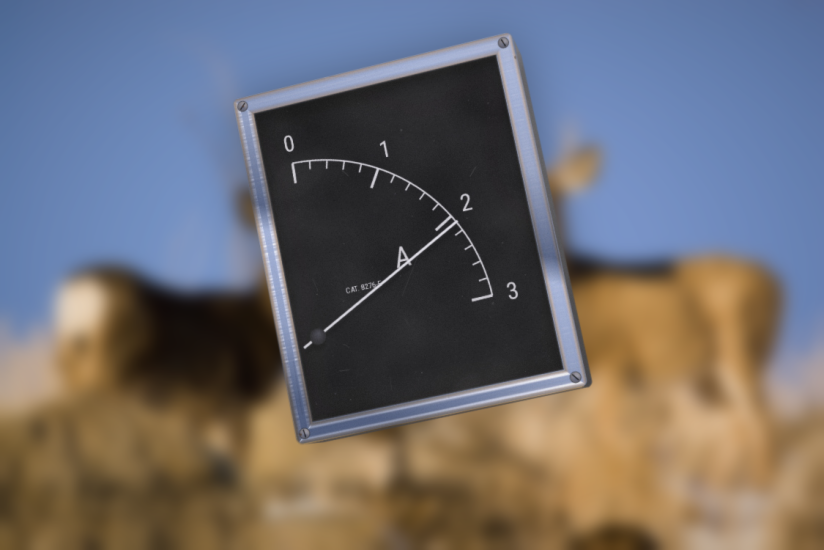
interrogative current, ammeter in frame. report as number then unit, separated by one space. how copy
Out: 2.1 A
